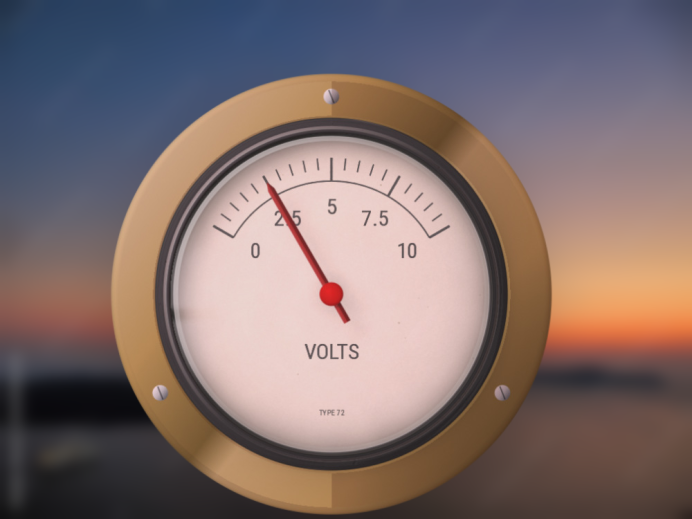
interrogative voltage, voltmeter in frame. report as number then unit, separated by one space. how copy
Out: 2.5 V
